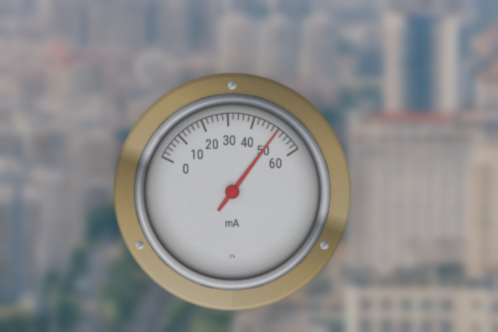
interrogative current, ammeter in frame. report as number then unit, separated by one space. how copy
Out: 50 mA
